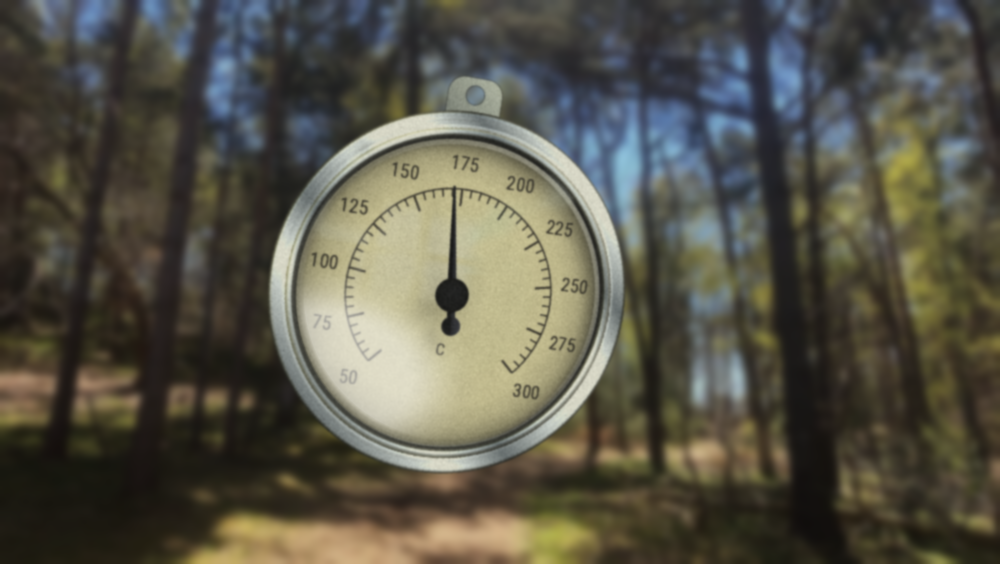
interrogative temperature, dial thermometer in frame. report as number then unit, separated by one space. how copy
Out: 170 °C
